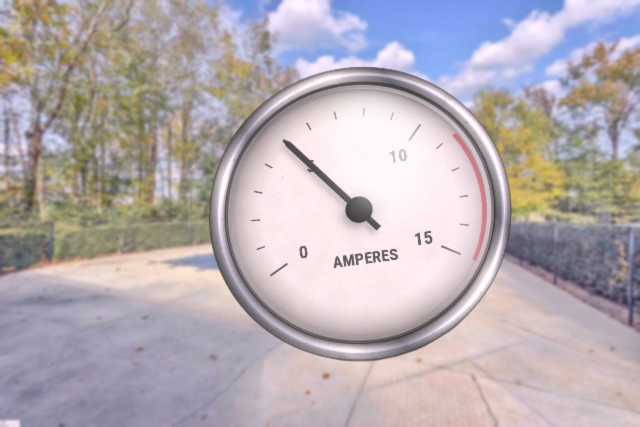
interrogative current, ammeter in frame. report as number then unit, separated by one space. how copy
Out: 5 A
